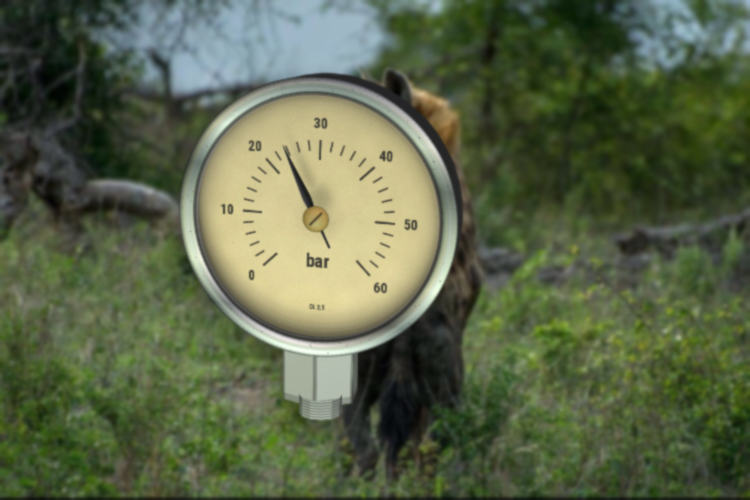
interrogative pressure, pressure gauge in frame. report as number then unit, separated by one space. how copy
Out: 24 bar
